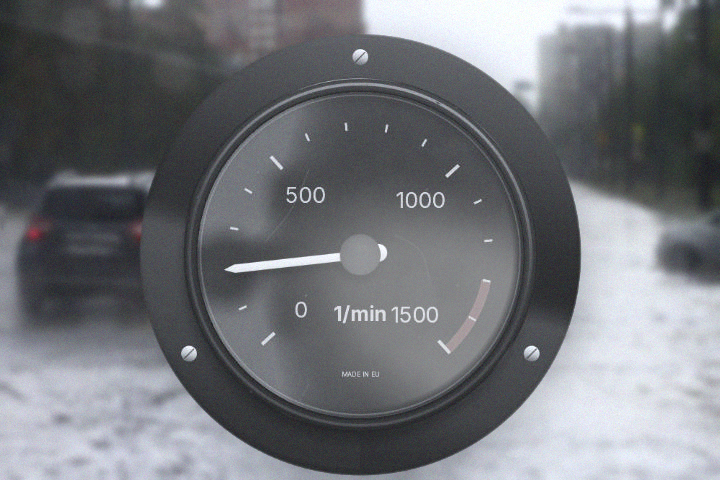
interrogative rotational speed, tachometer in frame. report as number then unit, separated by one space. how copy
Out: 200 rpm
